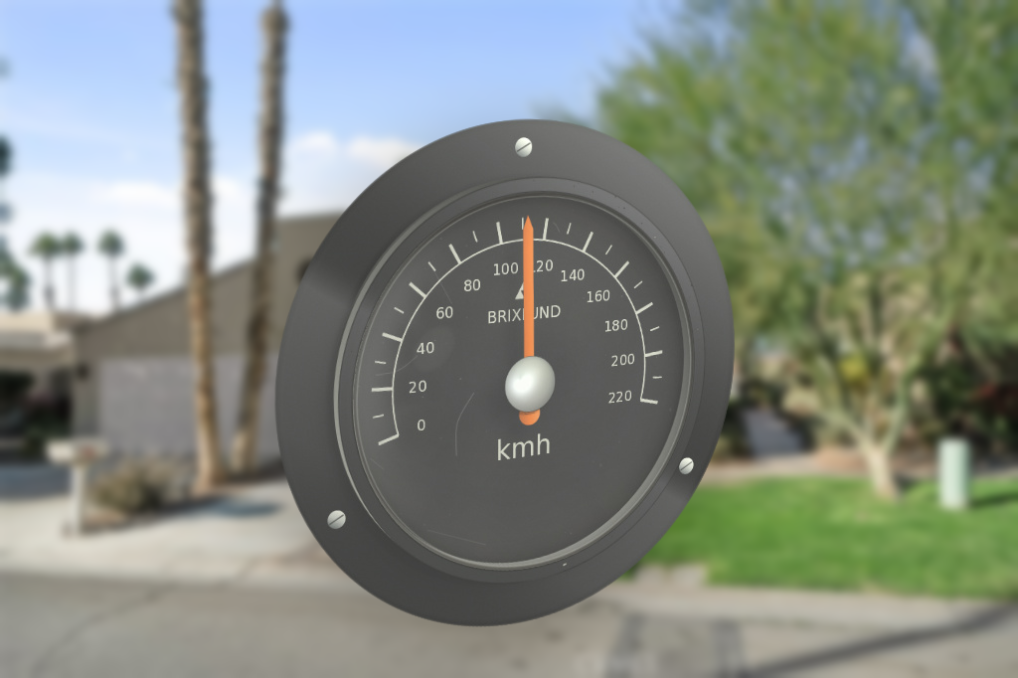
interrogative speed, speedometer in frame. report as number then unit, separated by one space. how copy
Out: 110 km/h
